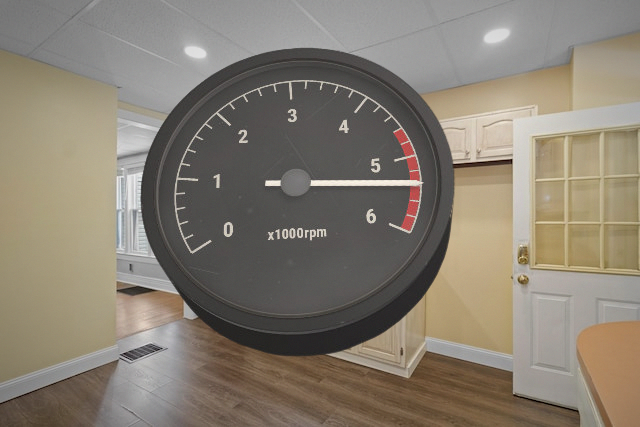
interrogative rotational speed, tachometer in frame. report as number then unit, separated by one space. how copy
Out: 5400 rpm
